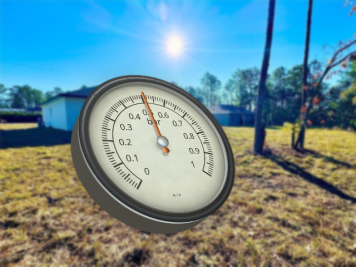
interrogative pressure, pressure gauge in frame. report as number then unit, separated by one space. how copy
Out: 0.5 bar
